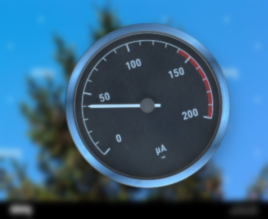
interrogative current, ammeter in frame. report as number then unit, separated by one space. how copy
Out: 40 µA
